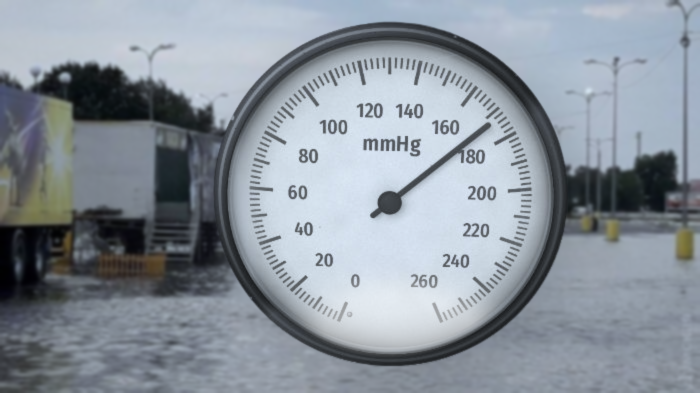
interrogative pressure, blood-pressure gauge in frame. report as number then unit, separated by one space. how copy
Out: 172 mmHg
